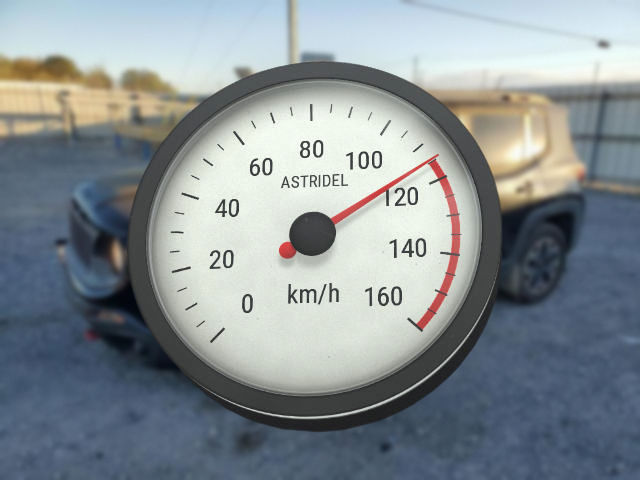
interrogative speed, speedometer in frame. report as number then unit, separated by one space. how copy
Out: 115 km/h
